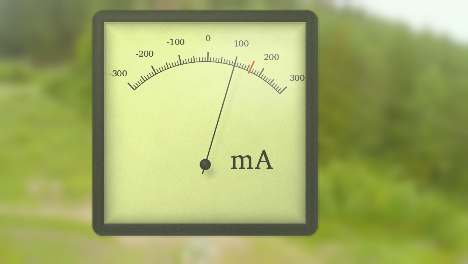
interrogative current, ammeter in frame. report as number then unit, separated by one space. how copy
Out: 100 mA
